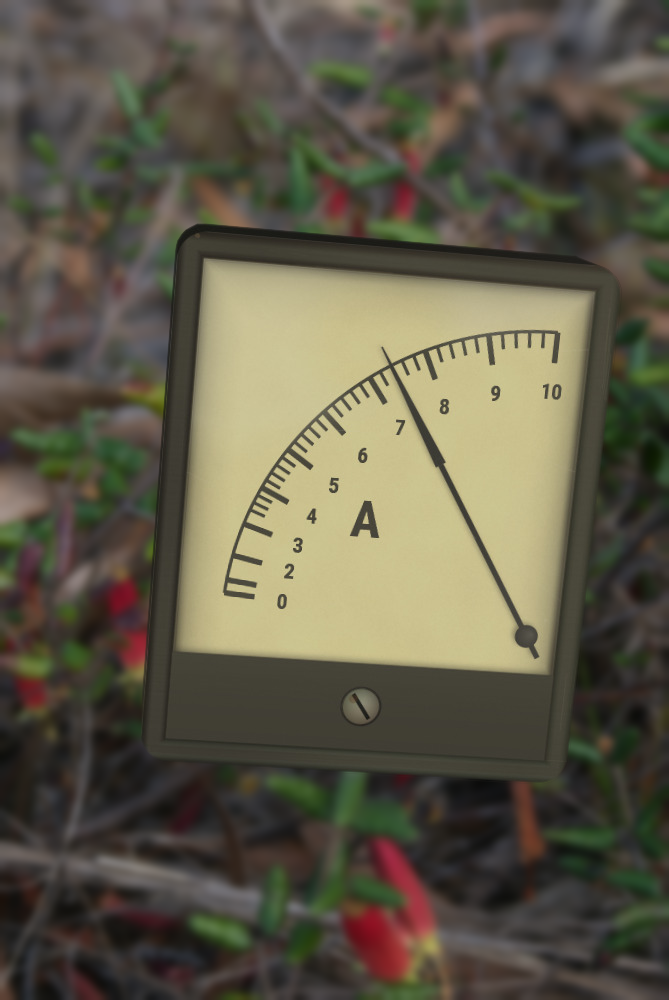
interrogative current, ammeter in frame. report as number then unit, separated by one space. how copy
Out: 7.4 A
